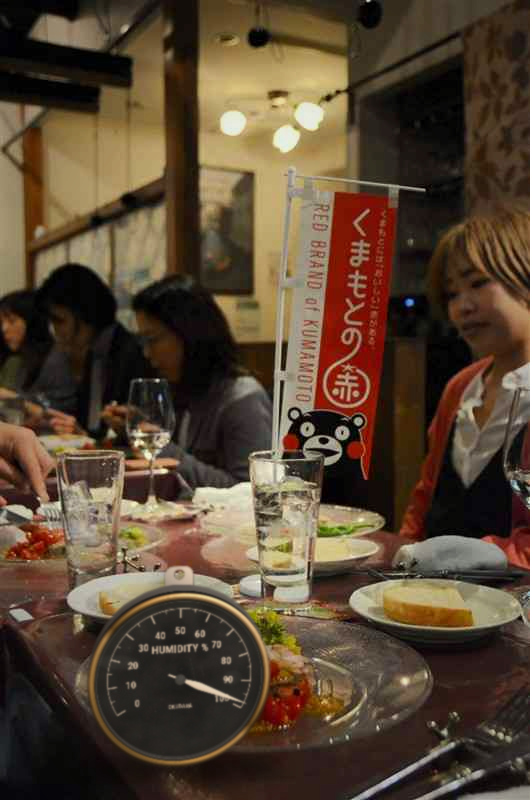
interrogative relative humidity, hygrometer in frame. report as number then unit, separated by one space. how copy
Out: 97.5 %
